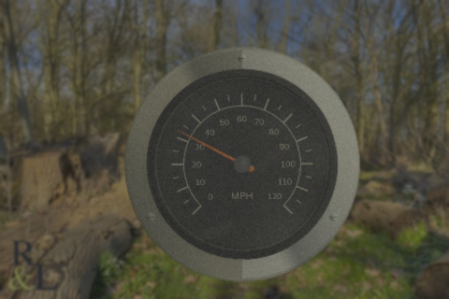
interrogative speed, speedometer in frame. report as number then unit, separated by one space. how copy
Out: 32.5 mph
